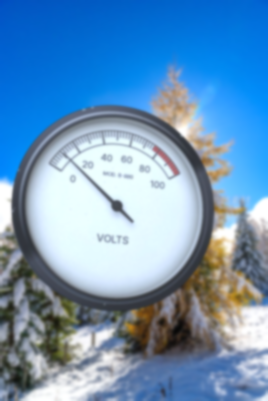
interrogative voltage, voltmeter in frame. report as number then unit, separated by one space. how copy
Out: 10 V
